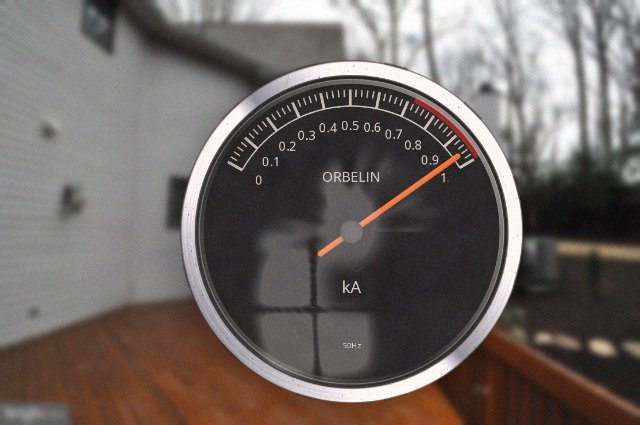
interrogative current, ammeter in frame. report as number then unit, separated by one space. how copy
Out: 0.96 kA
